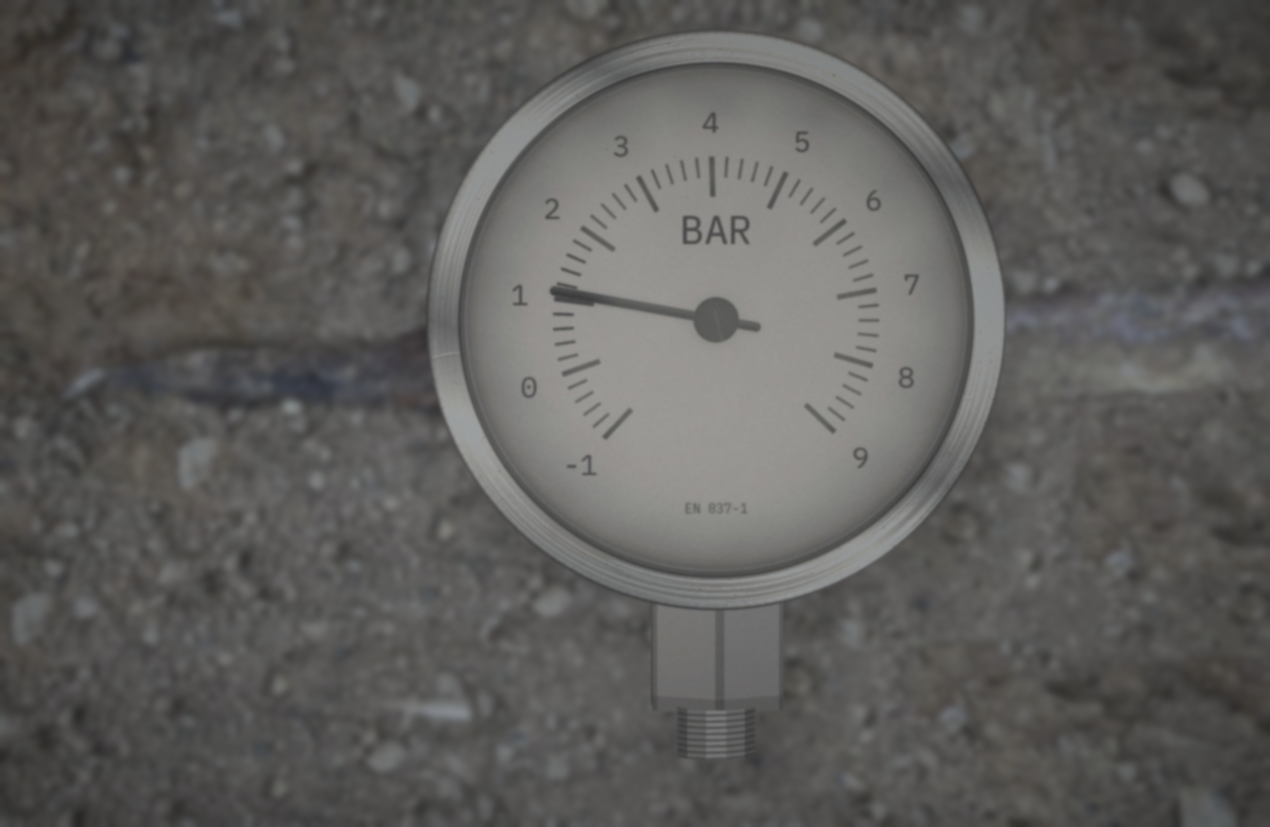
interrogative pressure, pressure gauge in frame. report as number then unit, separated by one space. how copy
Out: 1.1 bar
